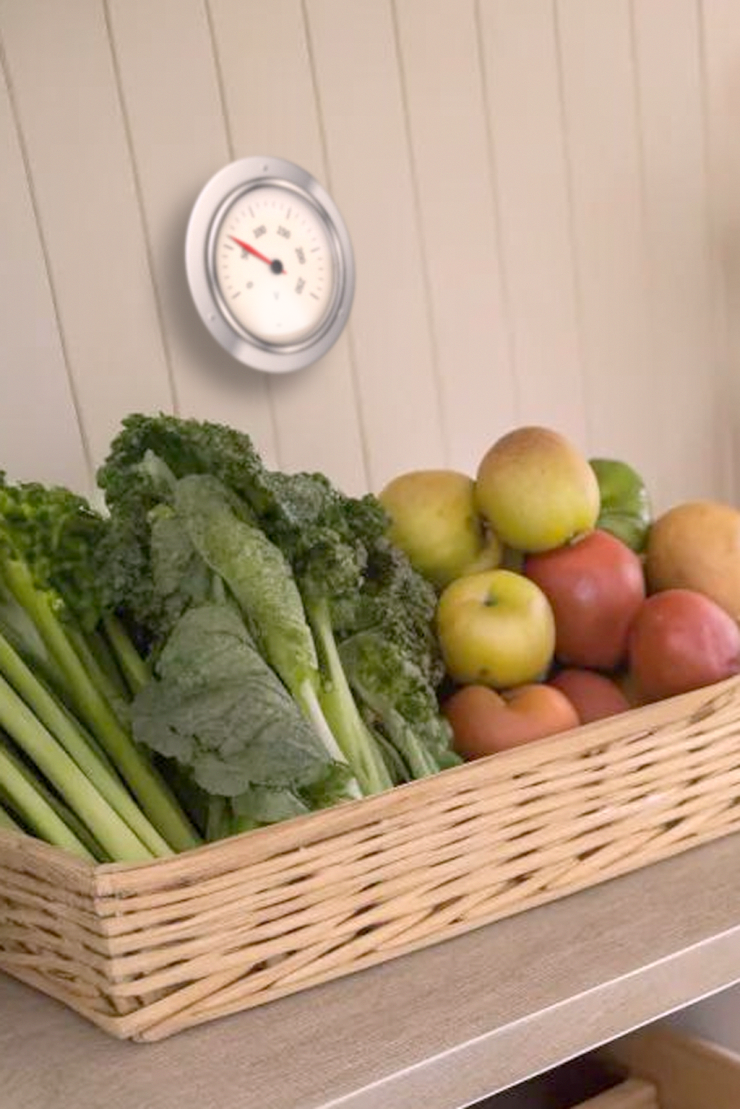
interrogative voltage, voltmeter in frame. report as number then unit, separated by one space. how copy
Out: 60 V
